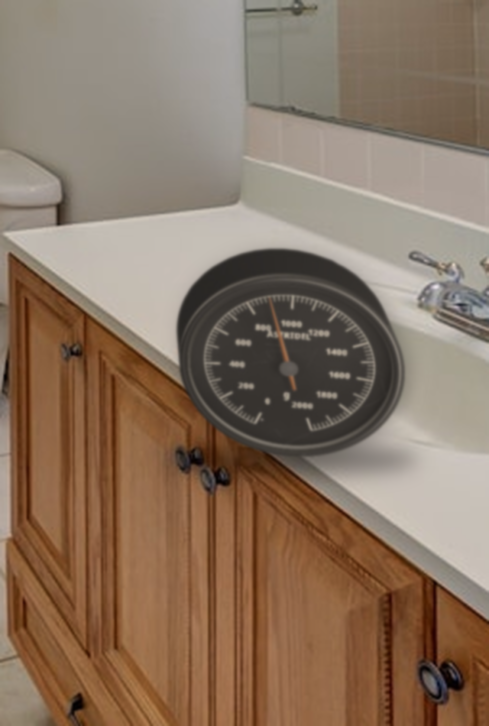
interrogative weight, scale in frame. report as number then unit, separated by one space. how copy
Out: 900 g
